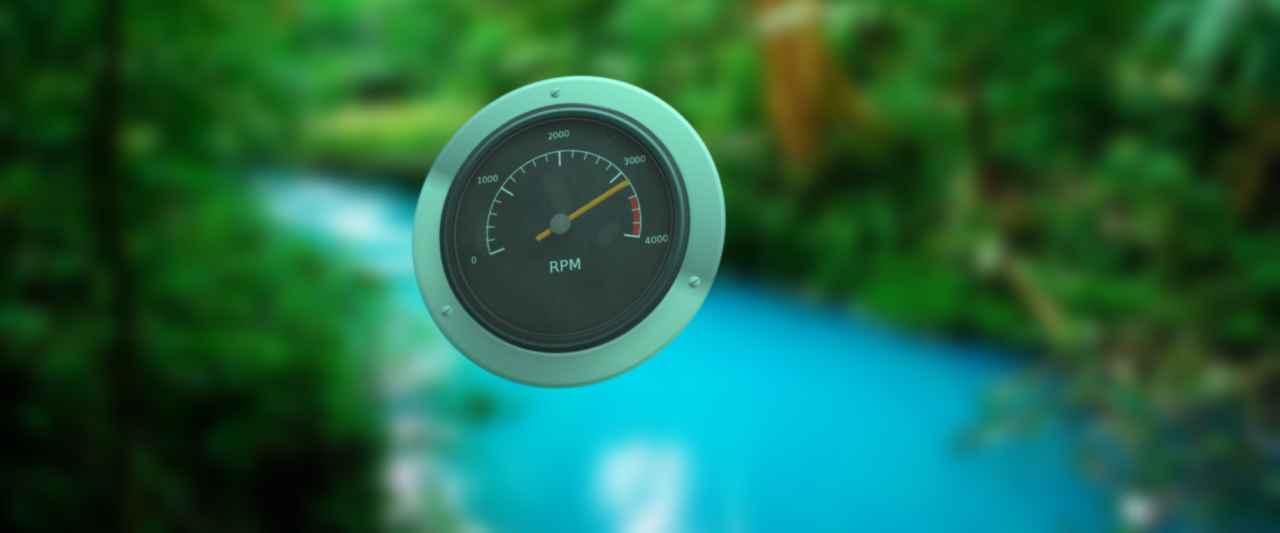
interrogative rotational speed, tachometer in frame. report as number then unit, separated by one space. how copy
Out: 3200 rpm
